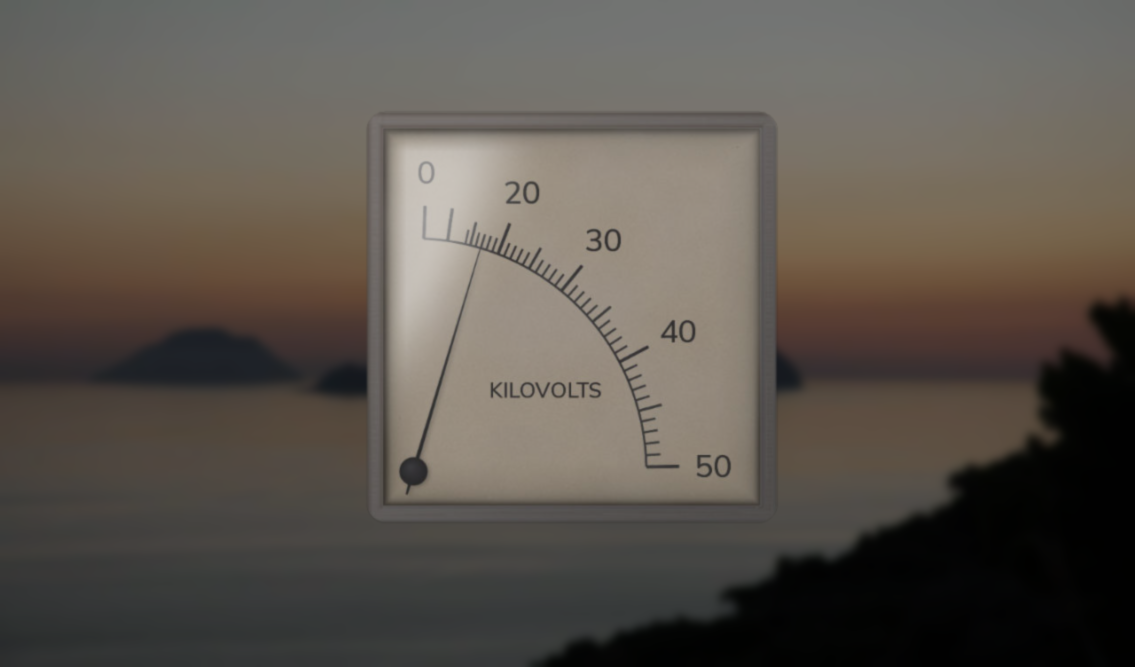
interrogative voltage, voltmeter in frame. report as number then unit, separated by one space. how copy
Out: 17 kV
